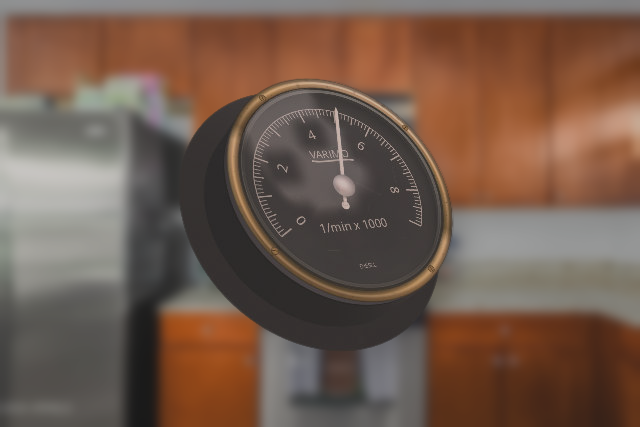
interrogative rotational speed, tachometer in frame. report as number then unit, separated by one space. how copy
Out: 5000 rpm
